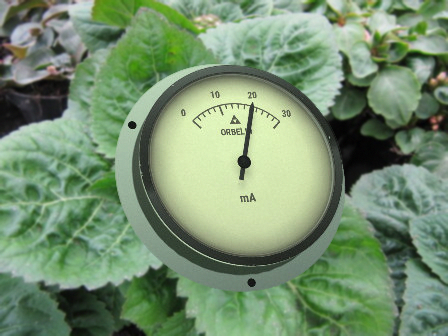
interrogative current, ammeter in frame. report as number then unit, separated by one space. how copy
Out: 20 mA
